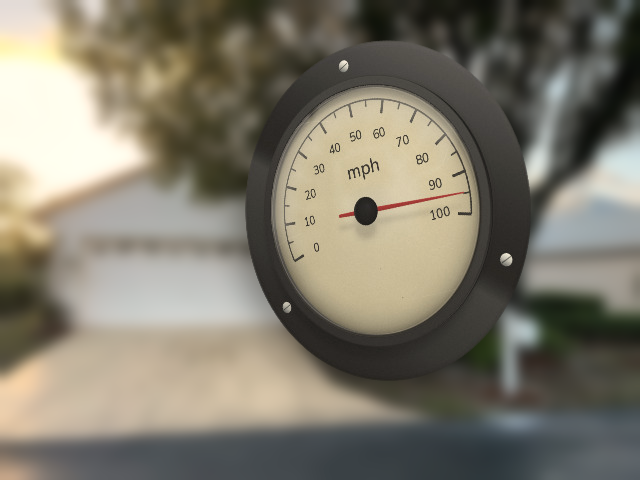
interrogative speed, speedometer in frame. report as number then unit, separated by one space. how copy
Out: 95 mph
